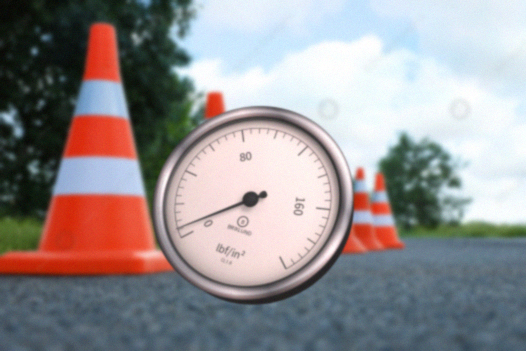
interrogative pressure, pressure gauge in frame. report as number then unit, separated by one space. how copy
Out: 5 psi
